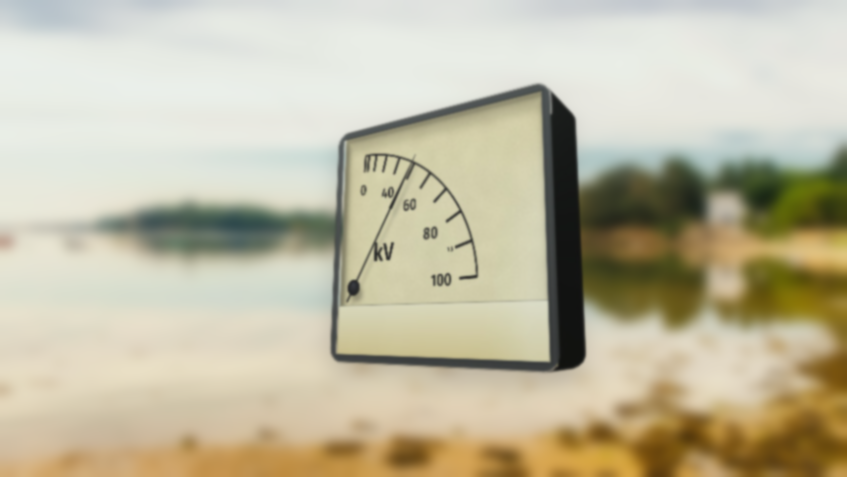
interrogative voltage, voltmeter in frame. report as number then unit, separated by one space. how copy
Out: 50 kV
